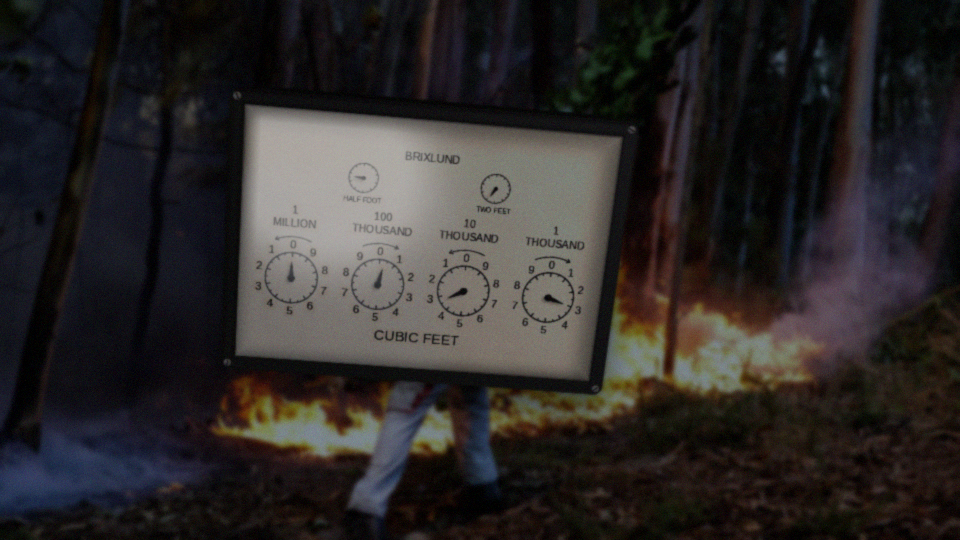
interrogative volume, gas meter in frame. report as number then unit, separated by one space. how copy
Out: 3300 ft³
